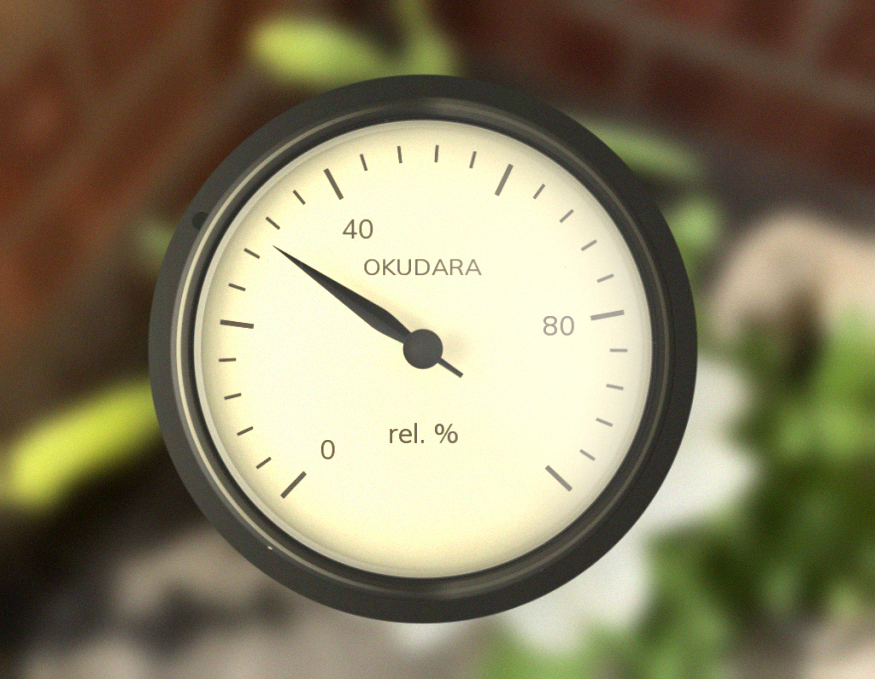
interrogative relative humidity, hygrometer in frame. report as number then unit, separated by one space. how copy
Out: 30 %
